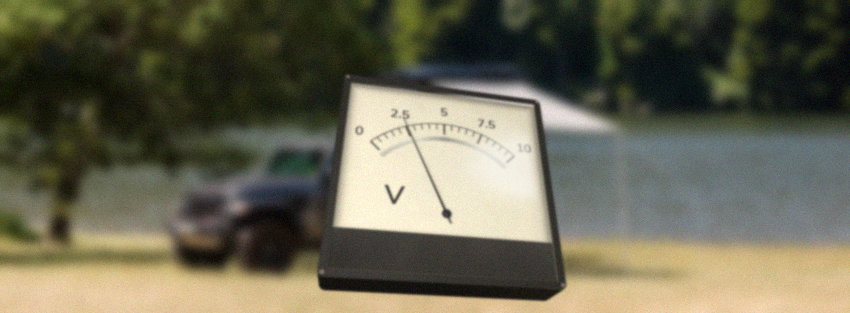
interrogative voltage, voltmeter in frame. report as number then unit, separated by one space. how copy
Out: 2.5 V
